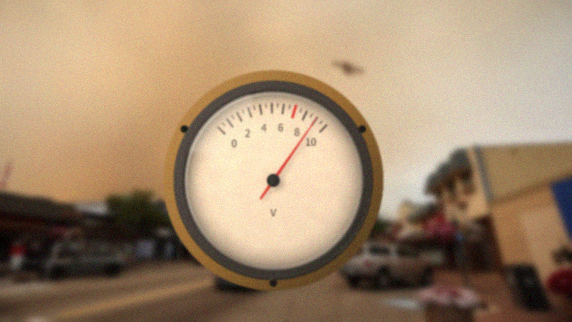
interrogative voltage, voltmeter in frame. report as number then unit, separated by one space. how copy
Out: 9 V
